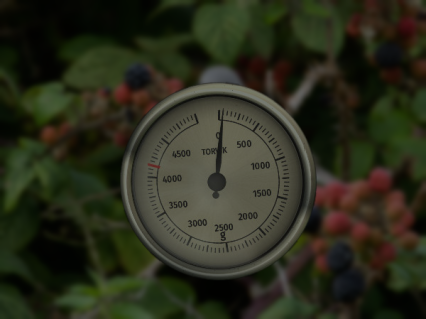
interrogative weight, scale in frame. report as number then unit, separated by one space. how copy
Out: 50 g
